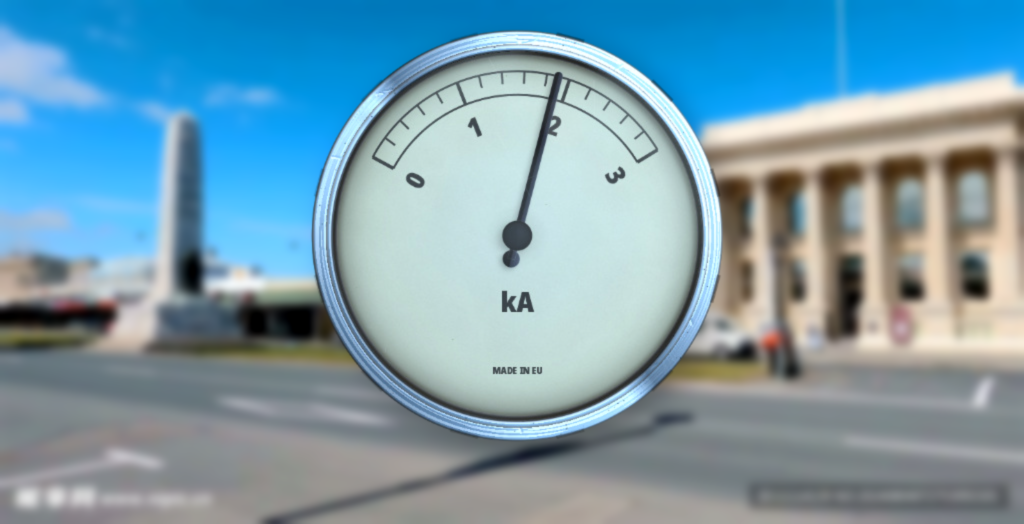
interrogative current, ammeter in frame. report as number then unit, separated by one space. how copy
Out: 1.9 kA
